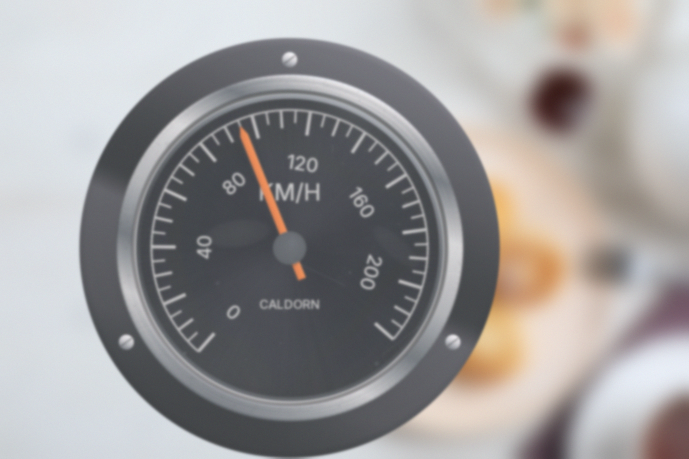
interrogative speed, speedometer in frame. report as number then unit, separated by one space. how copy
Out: 95 km/h
